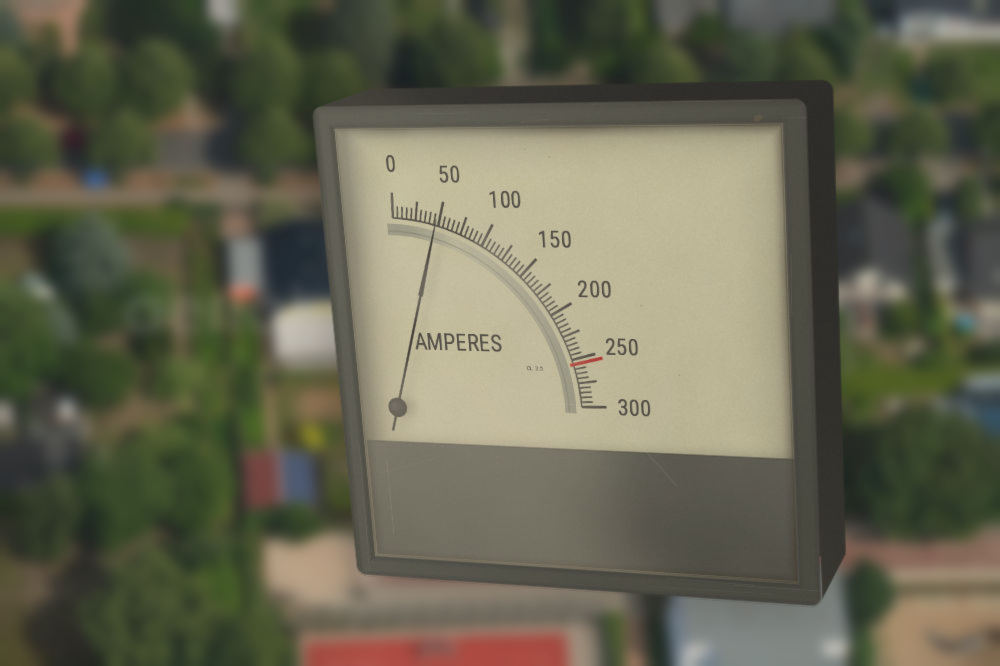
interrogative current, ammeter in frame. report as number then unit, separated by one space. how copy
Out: 50 A
